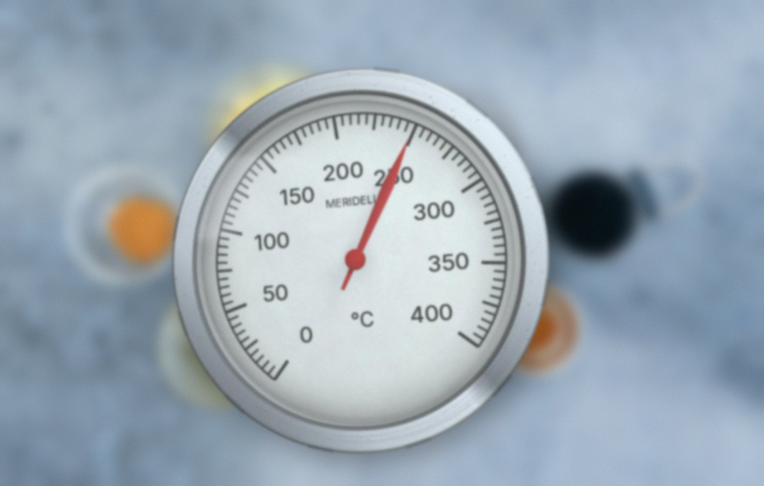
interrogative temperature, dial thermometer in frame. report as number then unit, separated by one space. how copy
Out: 250 °C
